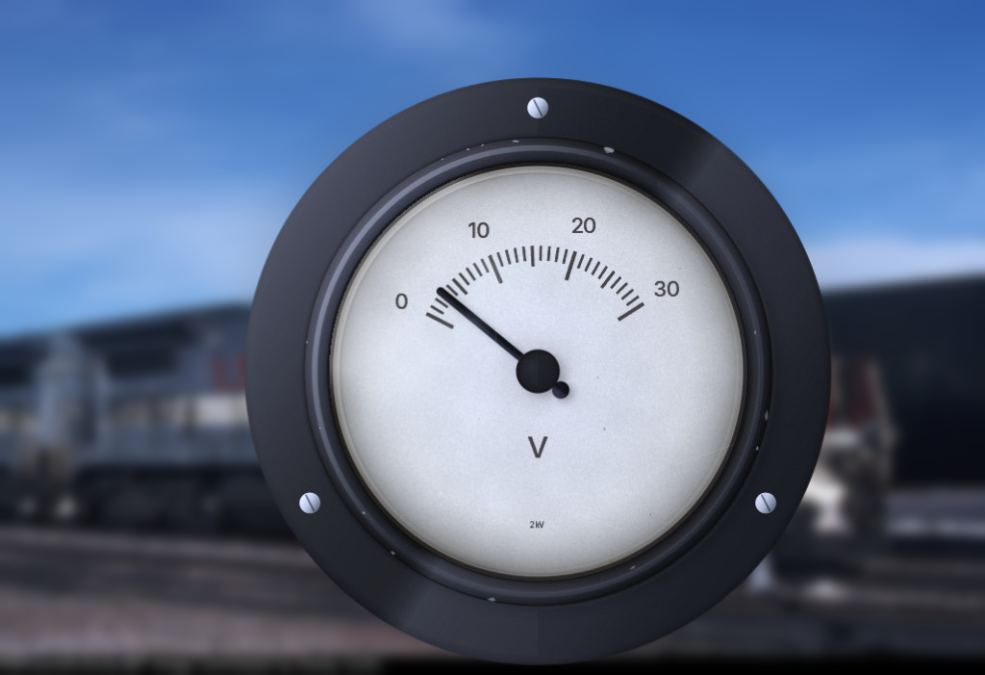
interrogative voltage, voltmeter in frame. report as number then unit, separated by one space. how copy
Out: 3 V
